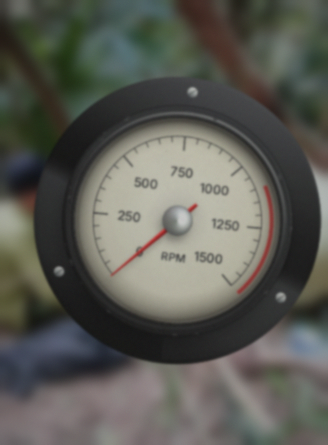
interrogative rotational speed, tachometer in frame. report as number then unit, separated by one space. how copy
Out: 0 rpm
